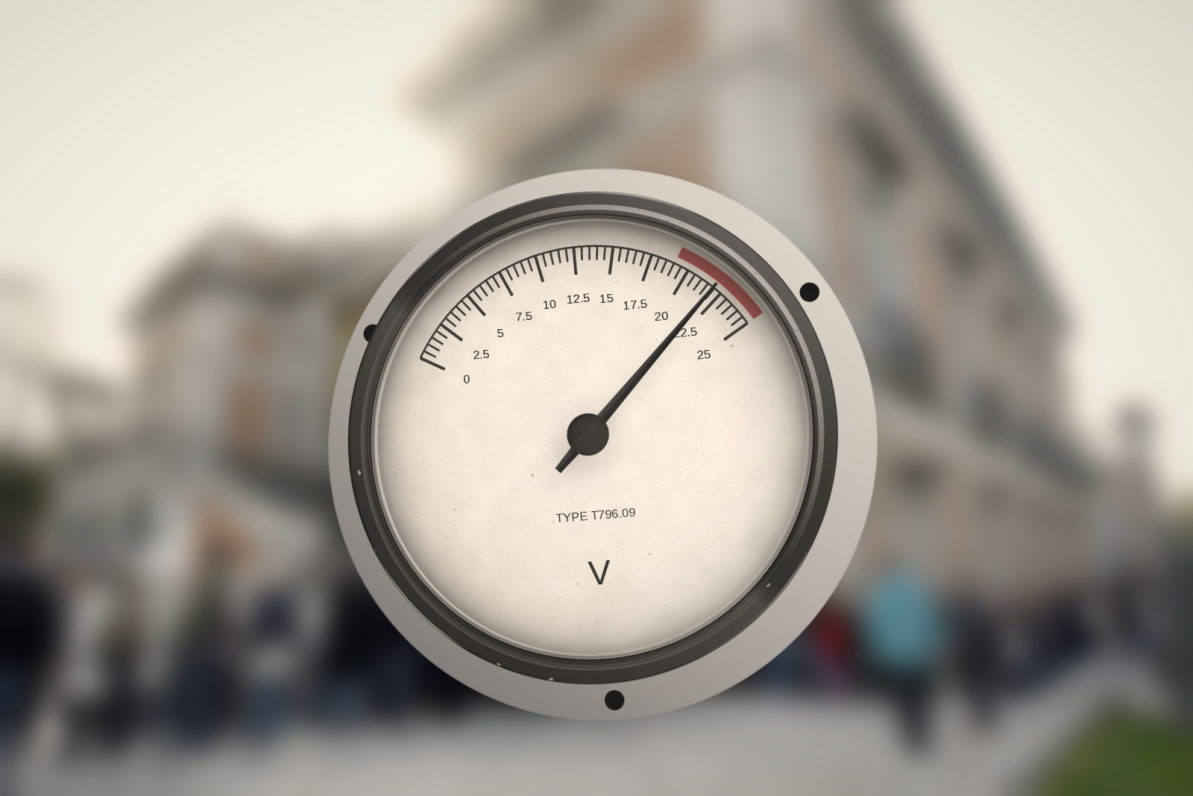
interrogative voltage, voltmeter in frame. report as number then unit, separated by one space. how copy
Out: 22 V
